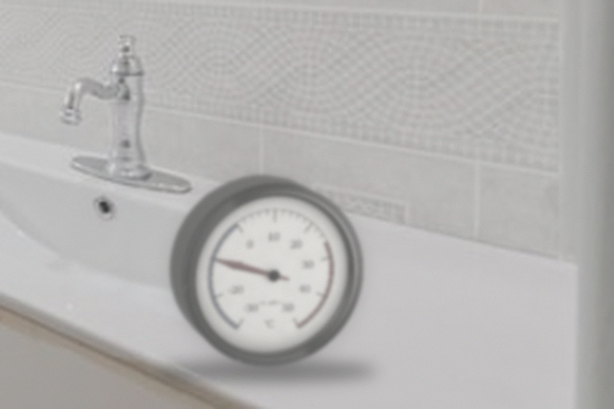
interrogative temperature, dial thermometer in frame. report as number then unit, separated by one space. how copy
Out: -10 °C
